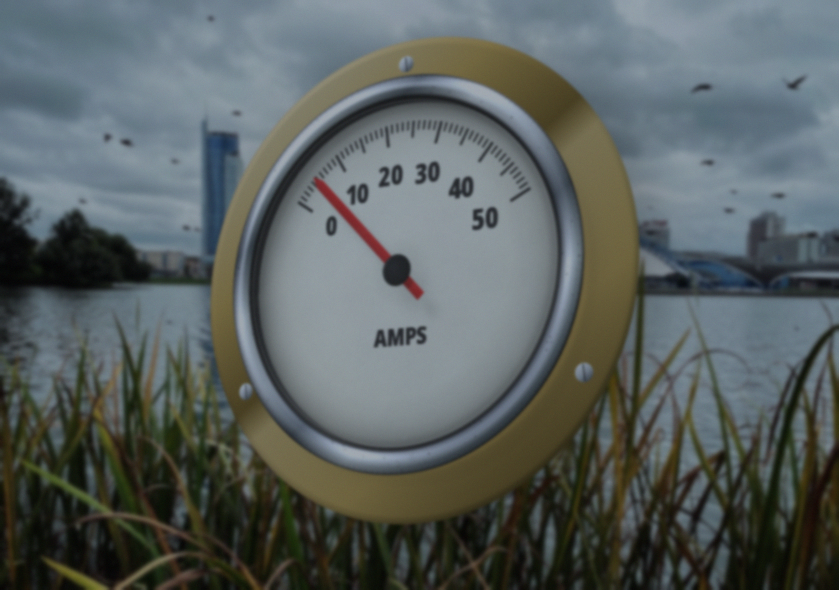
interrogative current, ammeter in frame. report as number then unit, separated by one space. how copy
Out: 5 A
